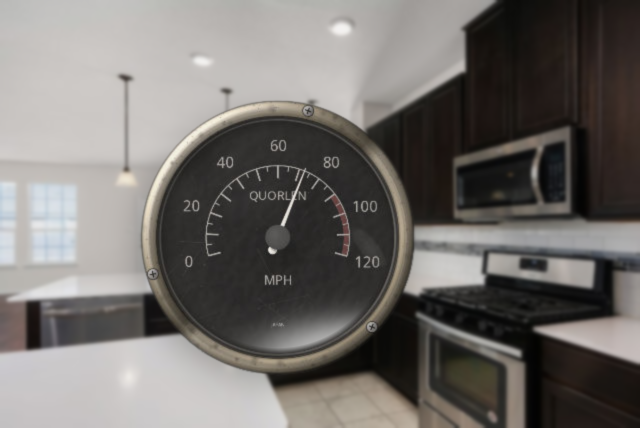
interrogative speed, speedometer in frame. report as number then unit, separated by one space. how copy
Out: 72.5 mph
